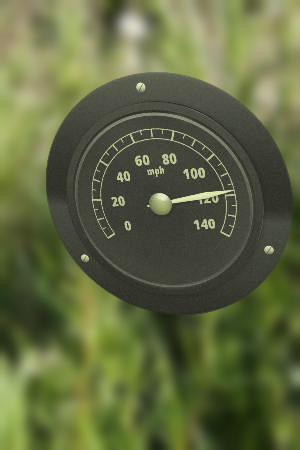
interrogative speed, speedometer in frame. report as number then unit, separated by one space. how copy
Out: 117.5 mph
